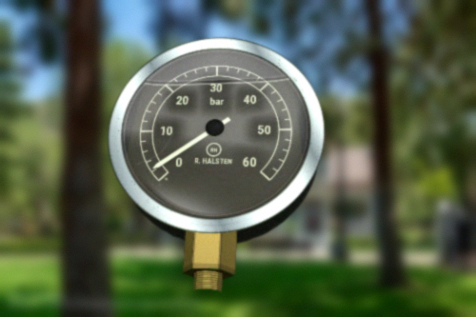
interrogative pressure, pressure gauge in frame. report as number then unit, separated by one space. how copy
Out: 2 bar
